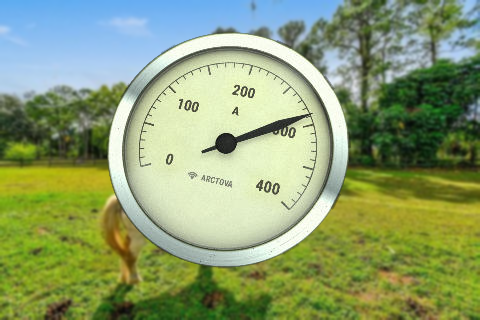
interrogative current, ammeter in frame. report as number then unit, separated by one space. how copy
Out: 290 A
